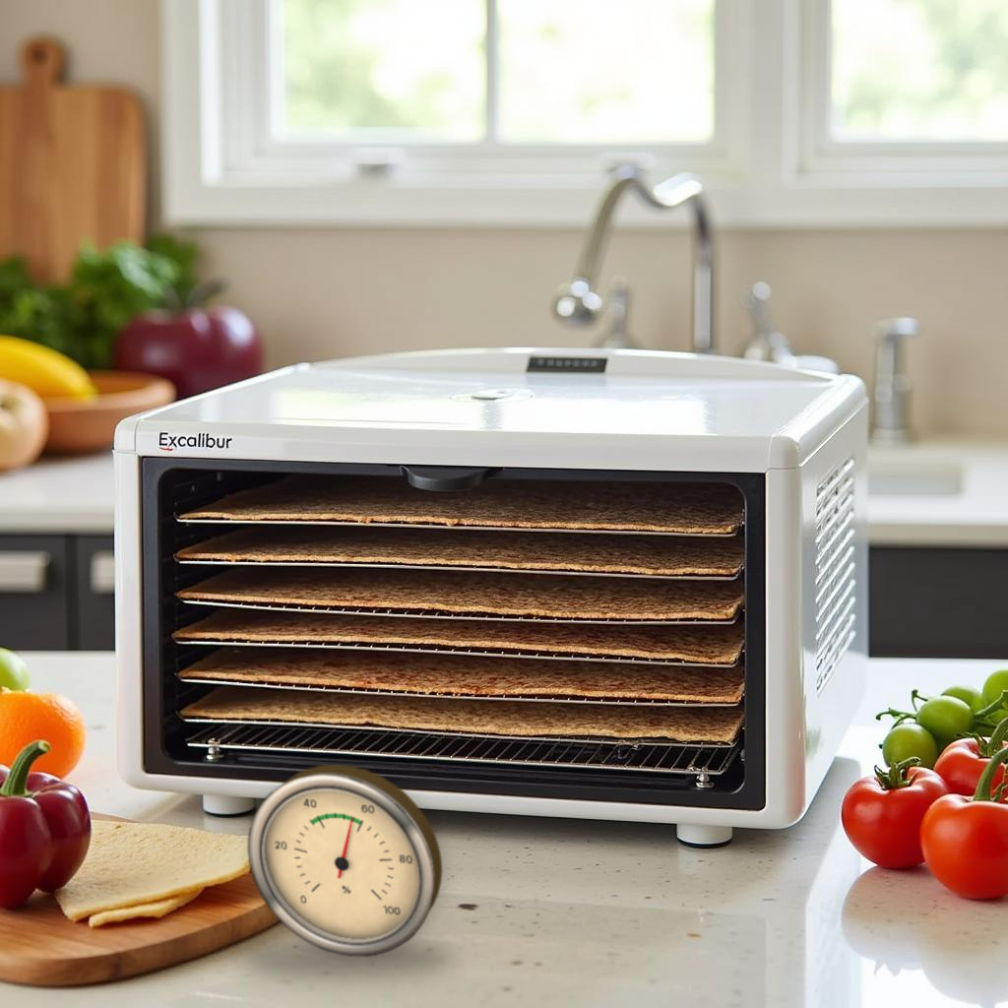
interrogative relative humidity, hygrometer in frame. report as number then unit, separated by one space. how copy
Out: 56 %
